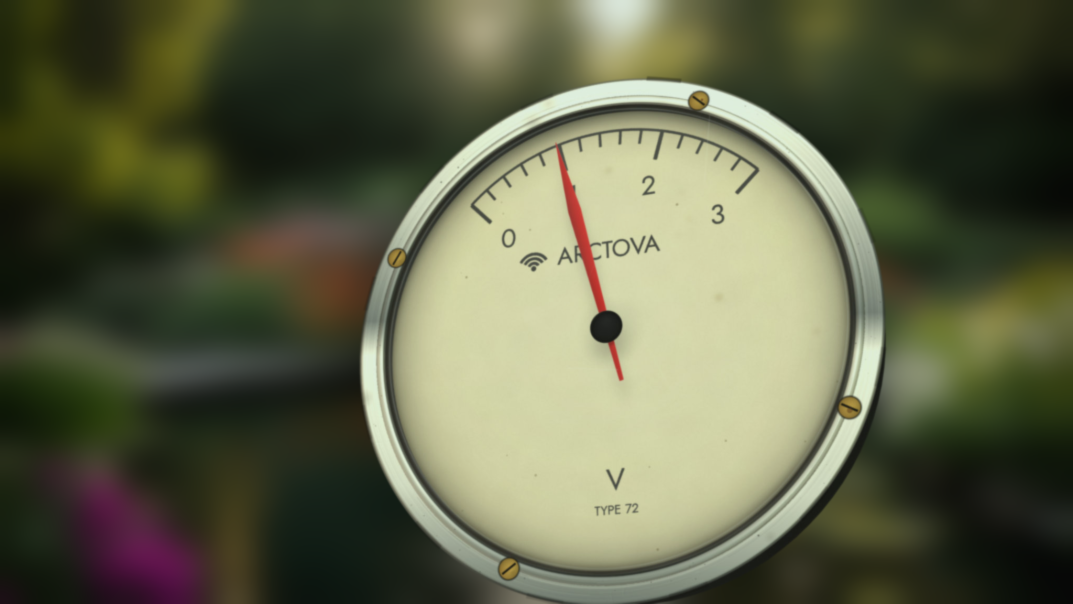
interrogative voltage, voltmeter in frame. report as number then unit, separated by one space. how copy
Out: 1 V
